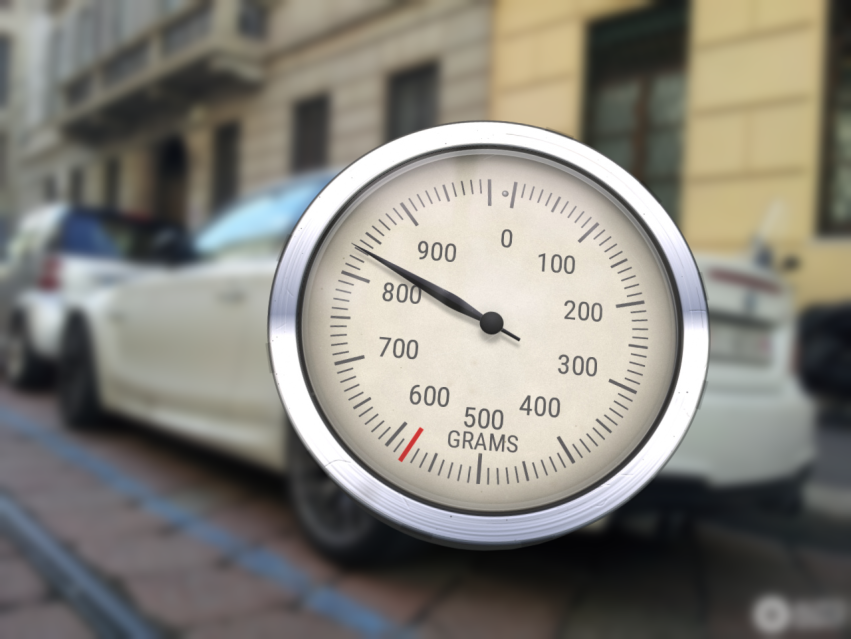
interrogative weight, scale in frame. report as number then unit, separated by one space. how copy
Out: 830 g
